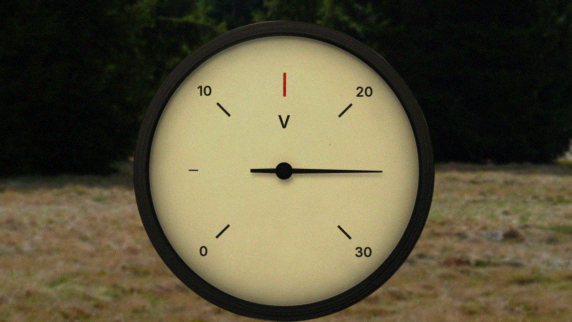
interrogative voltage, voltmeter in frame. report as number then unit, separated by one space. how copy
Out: 25 V
